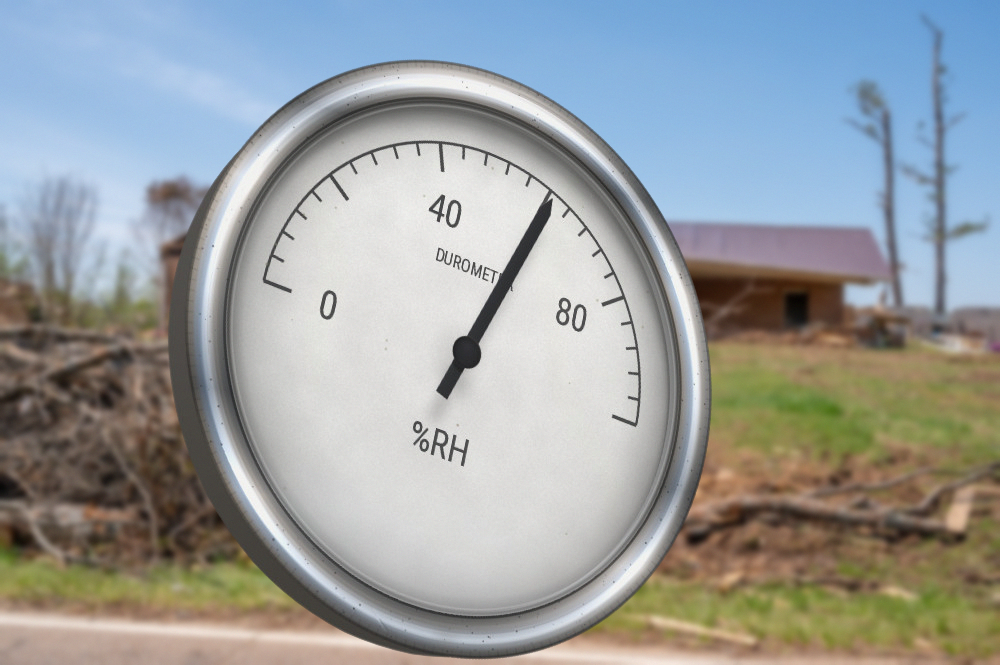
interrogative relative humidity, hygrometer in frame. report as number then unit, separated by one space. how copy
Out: 60 %
